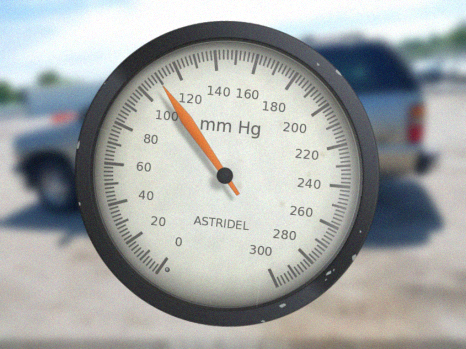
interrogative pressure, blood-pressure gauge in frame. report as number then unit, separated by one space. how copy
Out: 110 mmHg
